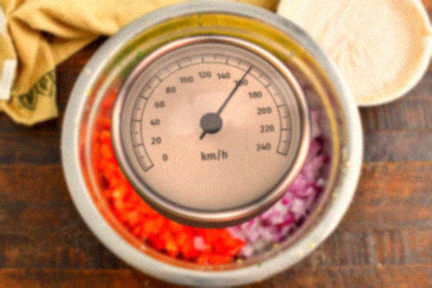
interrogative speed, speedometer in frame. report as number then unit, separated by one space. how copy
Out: 160 km/h
